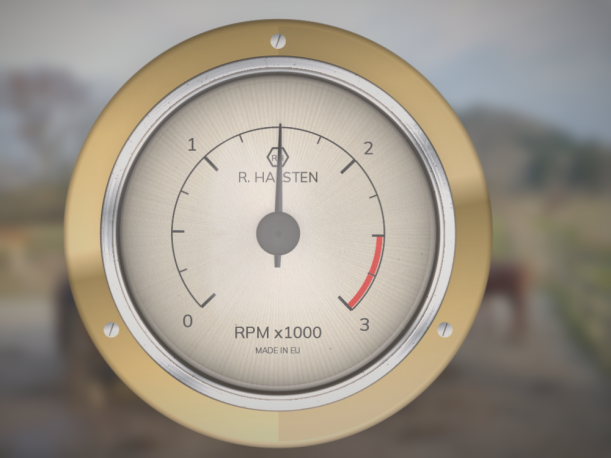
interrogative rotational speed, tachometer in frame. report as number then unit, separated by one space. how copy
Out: 1500 rpm
